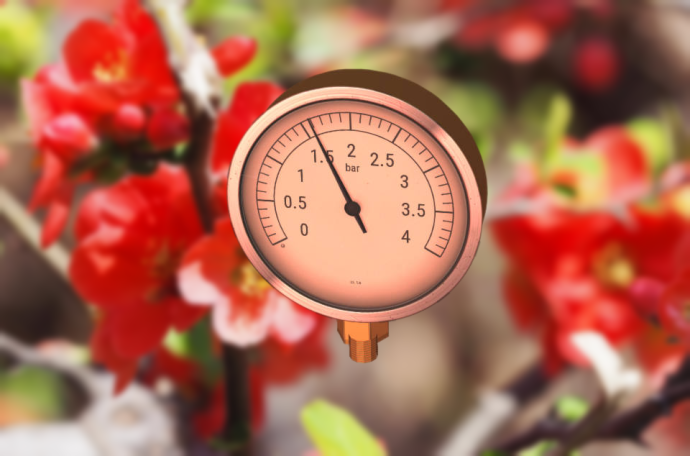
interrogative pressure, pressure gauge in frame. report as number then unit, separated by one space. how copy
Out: 1.6 bar
